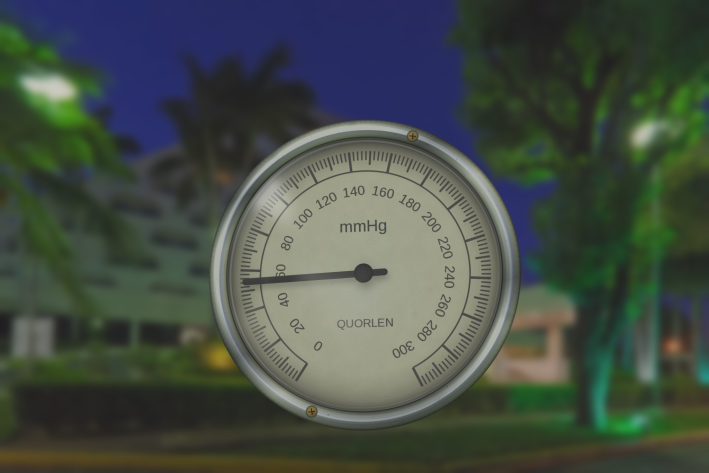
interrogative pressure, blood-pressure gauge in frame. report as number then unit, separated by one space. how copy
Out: 54 mmHg
